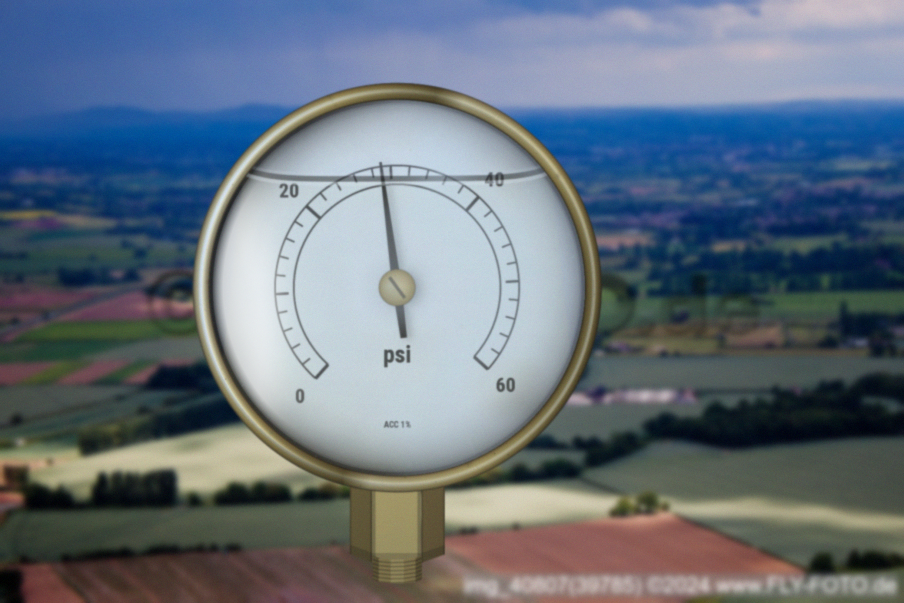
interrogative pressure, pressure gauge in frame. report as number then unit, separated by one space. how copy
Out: 29 psi
